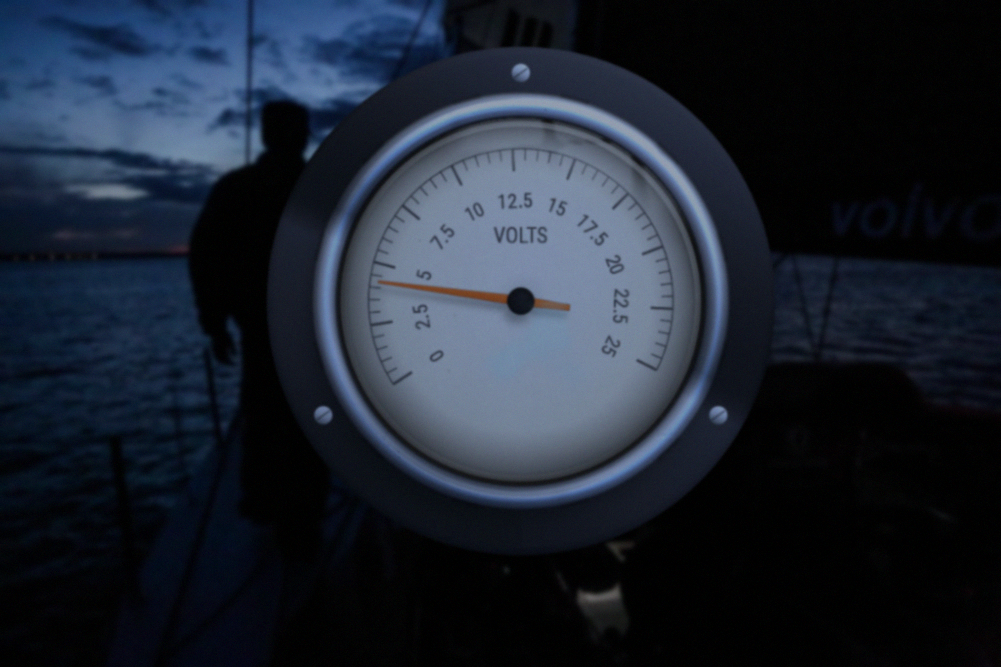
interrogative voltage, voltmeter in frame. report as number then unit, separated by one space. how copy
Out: 4.25 V
